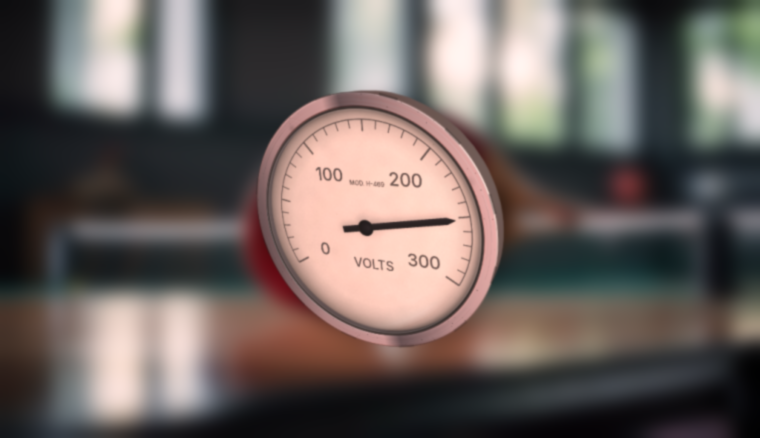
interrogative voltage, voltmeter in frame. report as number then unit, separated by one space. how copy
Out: 250 V
